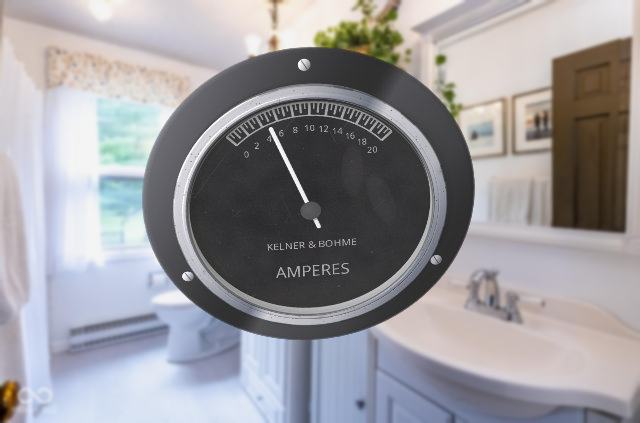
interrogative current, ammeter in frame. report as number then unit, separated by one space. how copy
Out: 5 A
